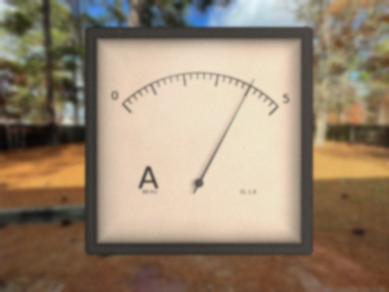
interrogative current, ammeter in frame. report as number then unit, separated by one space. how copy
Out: 4 A
